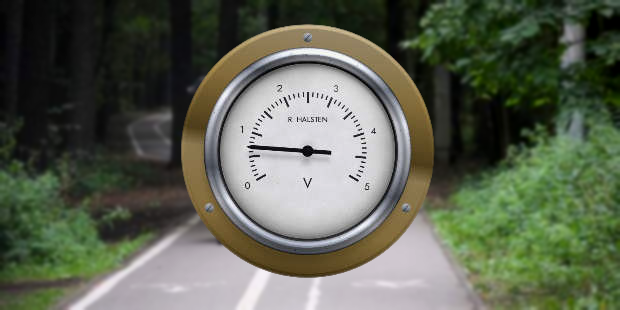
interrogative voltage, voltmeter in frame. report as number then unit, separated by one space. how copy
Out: 0.7 V
